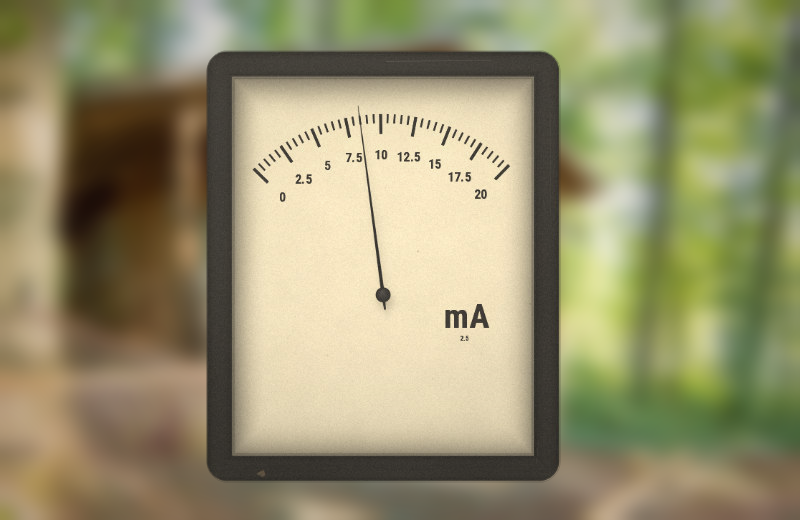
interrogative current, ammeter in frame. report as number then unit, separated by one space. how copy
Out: 8.5 mA
